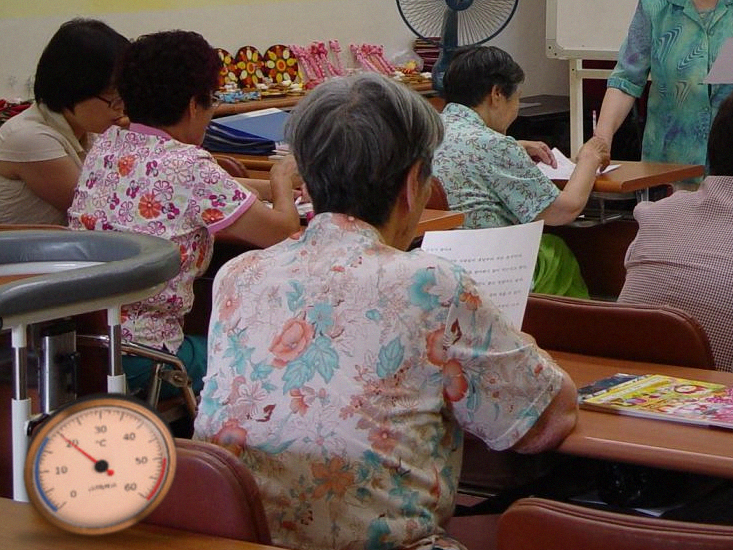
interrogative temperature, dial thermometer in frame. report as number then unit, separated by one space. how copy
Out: 20 °C
